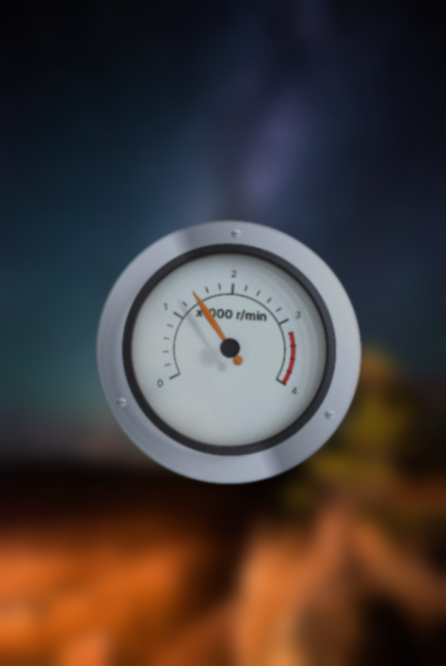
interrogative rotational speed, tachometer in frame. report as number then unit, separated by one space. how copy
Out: 1400 rpm
